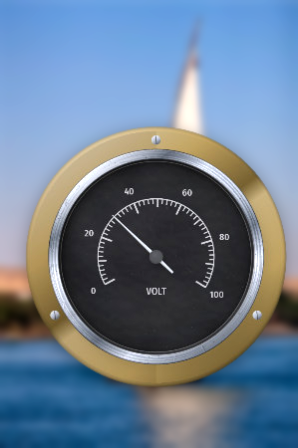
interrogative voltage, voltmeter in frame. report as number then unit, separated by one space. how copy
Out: 30 V
